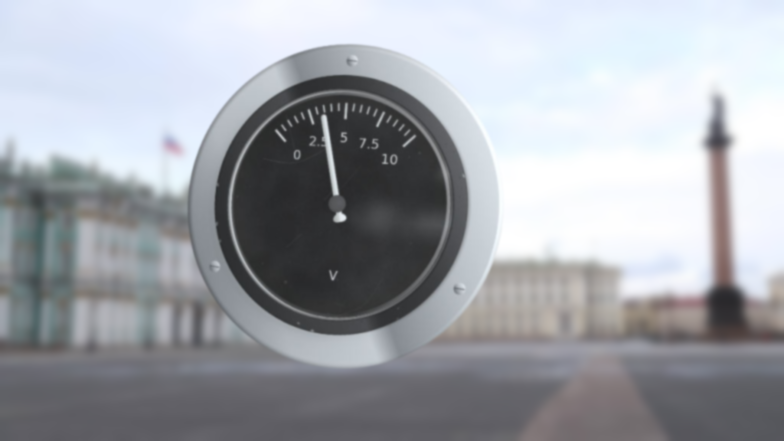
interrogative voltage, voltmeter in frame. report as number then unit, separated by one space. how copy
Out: 3.5 V
